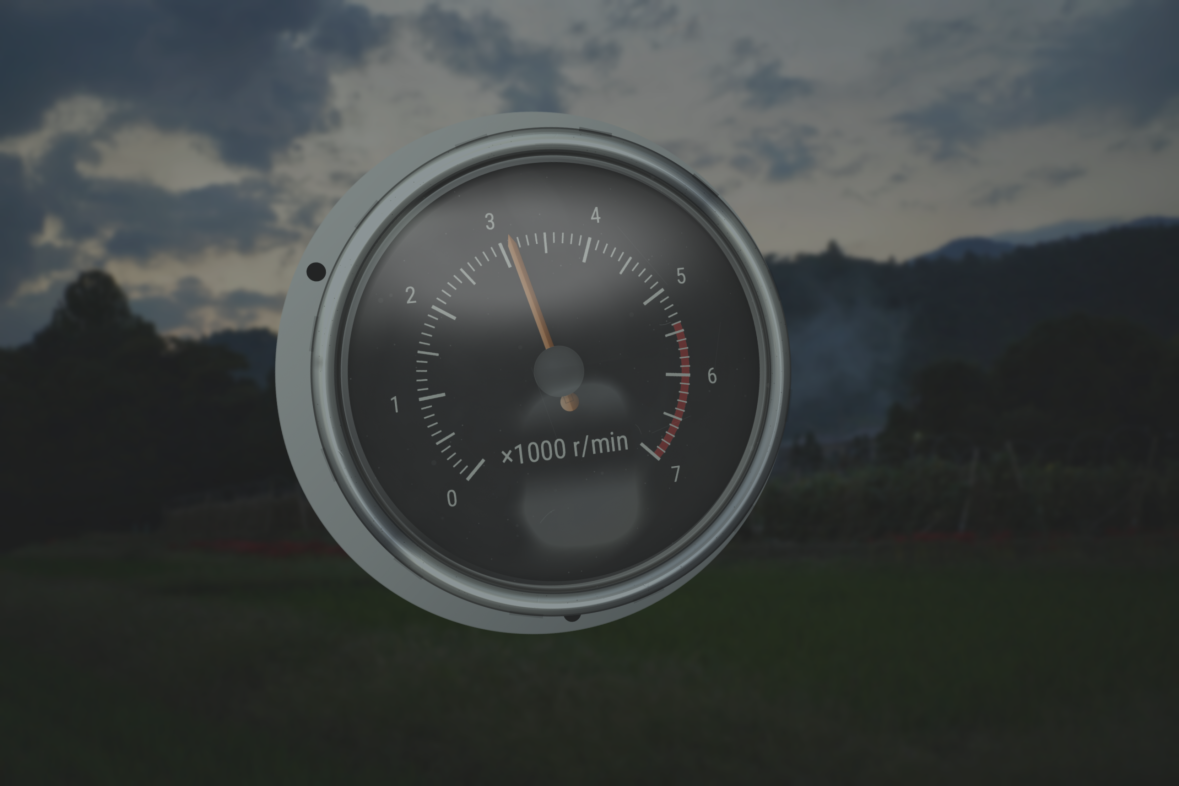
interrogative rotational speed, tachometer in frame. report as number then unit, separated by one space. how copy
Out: 3100 rpm
